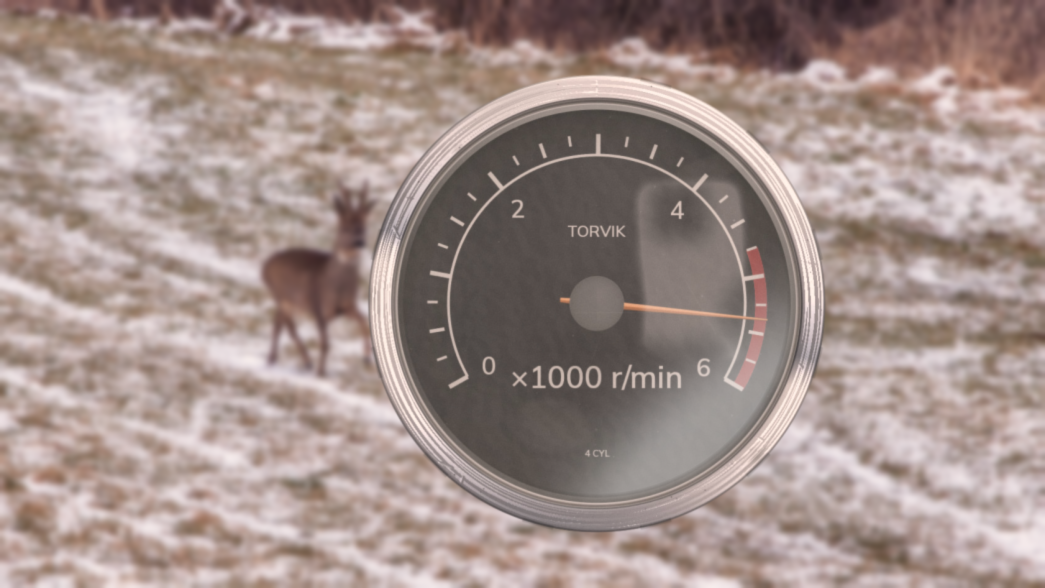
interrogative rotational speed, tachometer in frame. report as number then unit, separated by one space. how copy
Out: 5375 rpm
